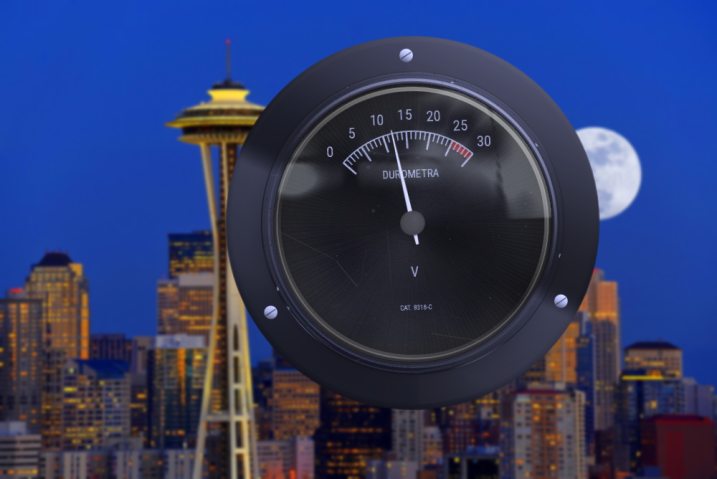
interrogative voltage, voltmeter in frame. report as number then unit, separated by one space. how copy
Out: 12 V
